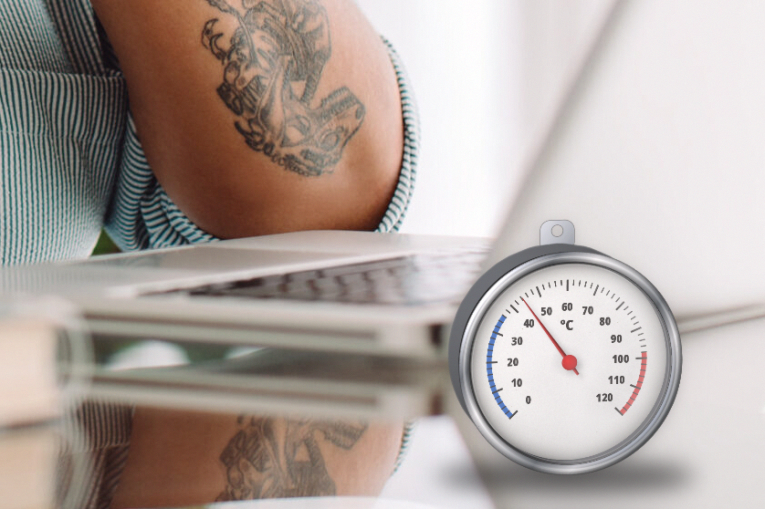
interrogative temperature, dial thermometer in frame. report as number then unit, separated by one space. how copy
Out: 44 °C
